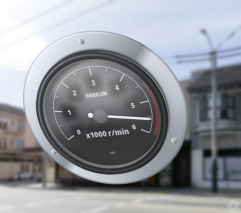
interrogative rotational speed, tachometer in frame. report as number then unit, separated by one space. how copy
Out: 5500 rpm
